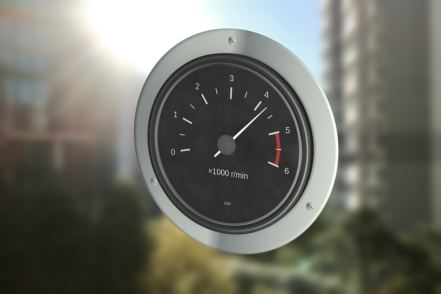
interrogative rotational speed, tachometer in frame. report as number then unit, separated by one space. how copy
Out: 4250 rpm
